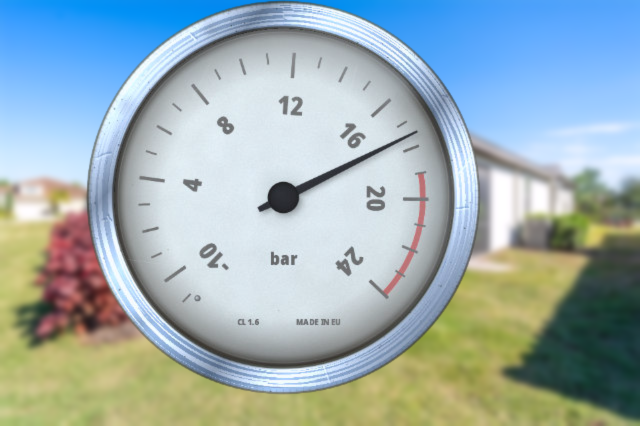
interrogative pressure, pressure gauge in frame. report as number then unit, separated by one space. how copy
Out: 17.5 bar
